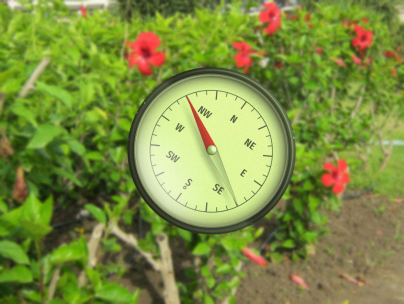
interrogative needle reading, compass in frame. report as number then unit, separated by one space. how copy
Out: 300 °
